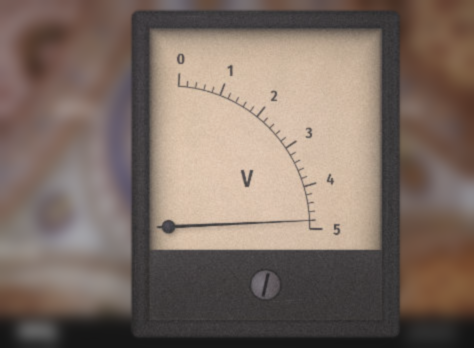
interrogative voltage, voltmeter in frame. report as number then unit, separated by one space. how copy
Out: 4.8 V
